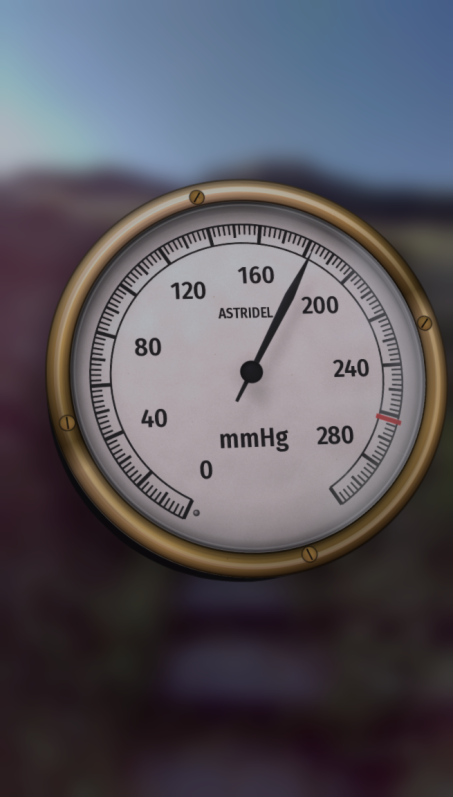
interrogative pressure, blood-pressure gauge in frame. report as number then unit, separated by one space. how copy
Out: 182 mmHg
